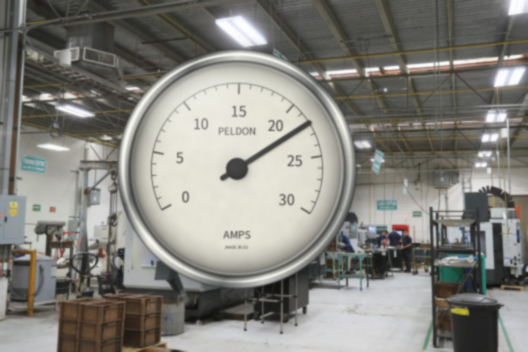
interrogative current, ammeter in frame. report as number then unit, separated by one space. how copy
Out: 22 A
